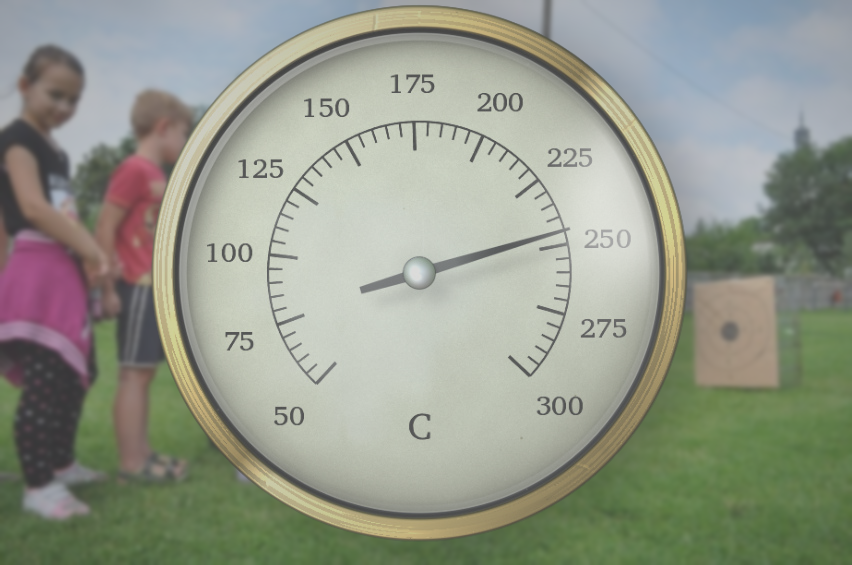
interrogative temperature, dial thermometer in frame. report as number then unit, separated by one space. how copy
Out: 245 °C
